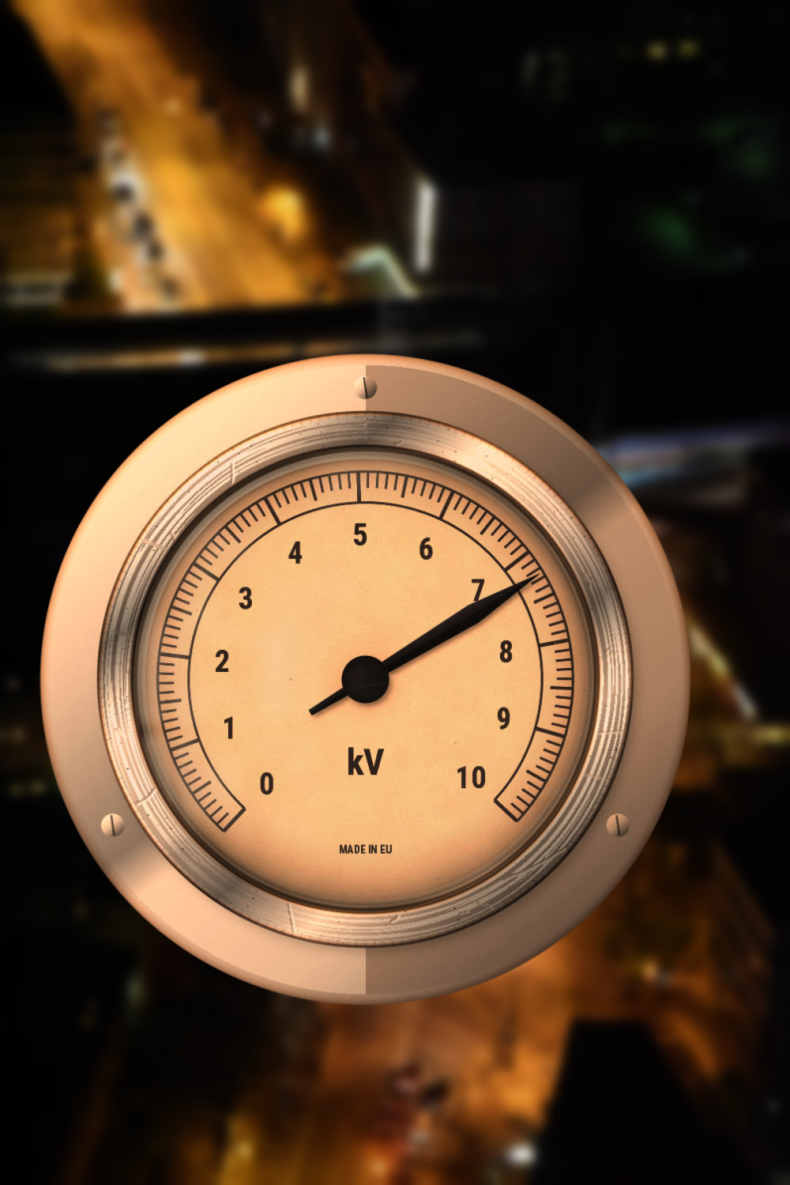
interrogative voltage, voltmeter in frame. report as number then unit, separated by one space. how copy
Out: 7.25 kV
